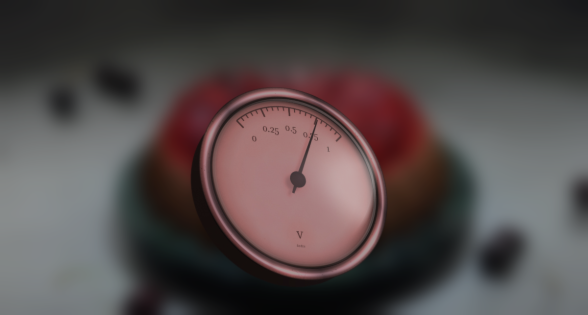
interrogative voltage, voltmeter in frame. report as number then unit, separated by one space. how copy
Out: 0.75 V
